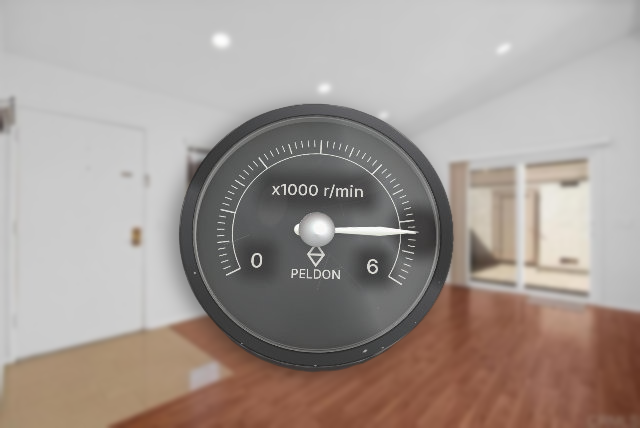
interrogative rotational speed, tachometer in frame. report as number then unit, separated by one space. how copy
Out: 5200 rpm
